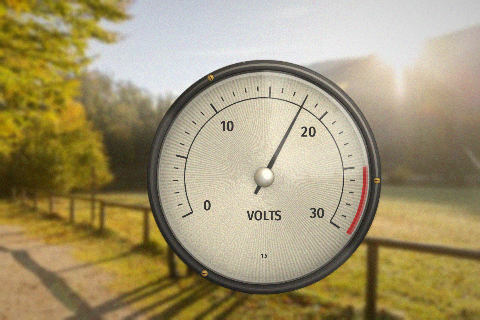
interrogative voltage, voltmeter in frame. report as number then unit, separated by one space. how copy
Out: 18 V
